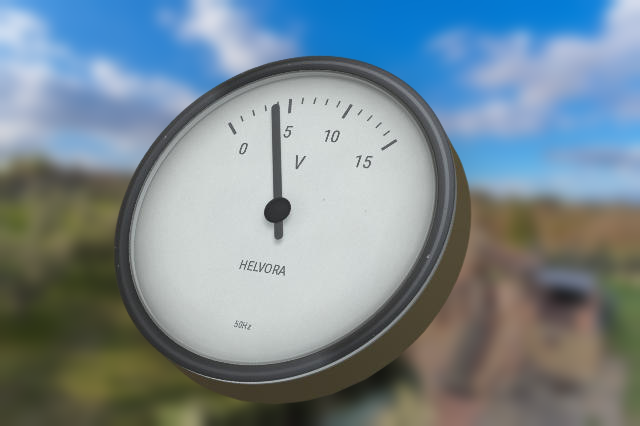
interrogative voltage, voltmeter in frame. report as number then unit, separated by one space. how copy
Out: 4 V
